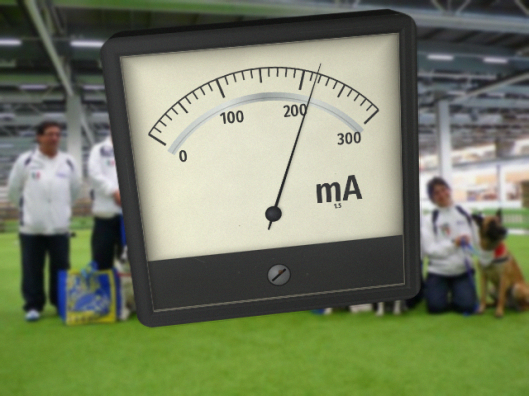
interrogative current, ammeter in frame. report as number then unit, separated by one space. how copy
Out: 215 mA
